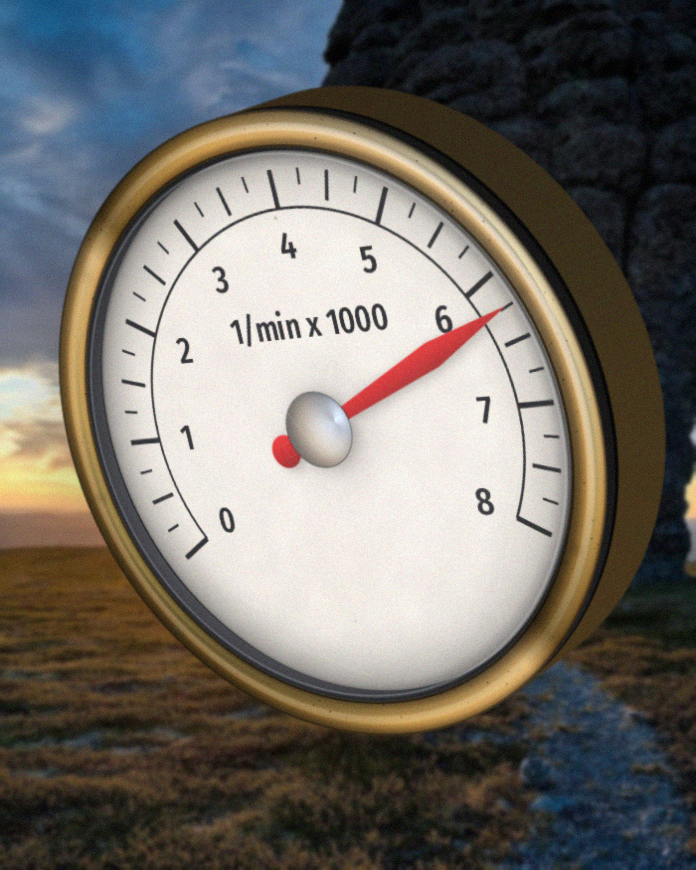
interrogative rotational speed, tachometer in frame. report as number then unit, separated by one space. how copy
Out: 6250 rpm
